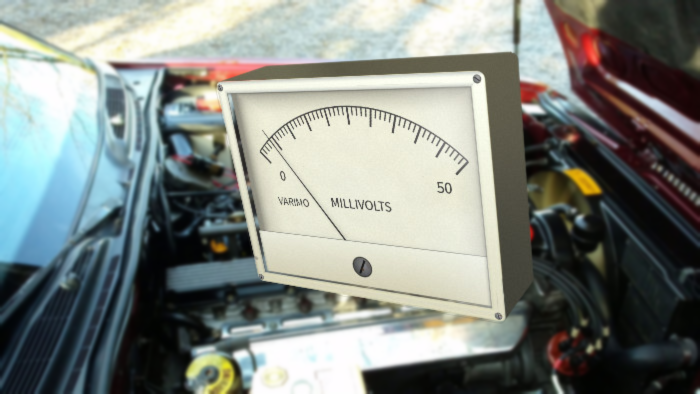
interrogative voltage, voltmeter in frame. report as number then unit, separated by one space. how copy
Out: 5 mV
